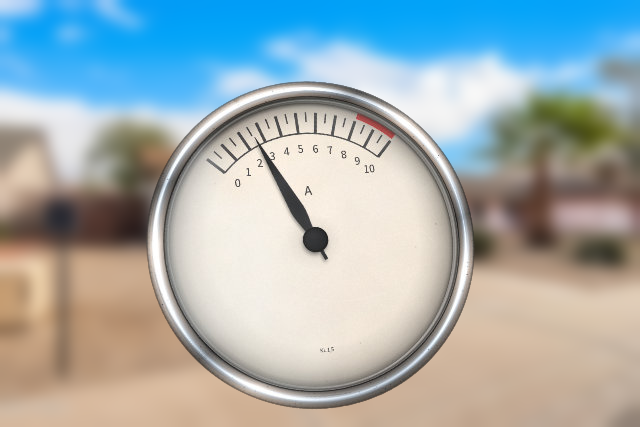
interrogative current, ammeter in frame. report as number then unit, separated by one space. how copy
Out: 2.5 A
